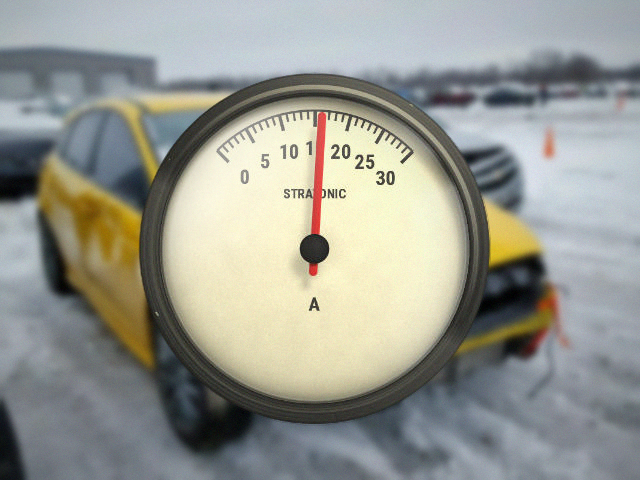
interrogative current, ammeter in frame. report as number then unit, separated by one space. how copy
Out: 16 A
